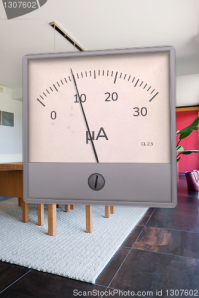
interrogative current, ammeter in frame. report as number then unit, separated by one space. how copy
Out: 10 µA
